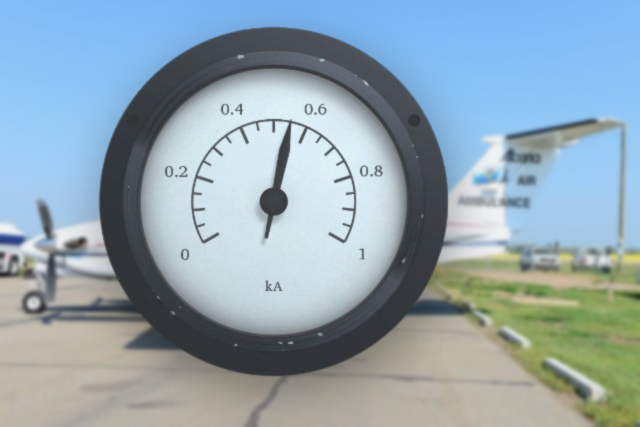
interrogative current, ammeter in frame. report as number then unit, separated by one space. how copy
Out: 0.55 kA
